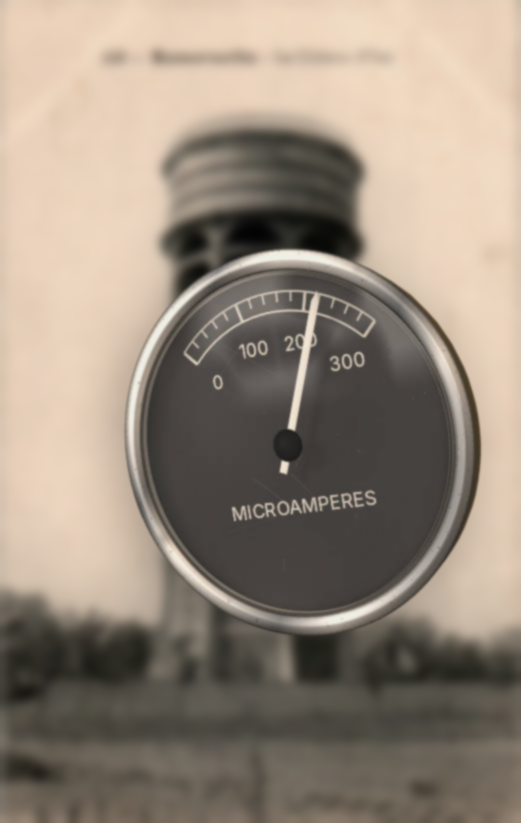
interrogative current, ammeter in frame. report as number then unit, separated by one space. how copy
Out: 220 µA
